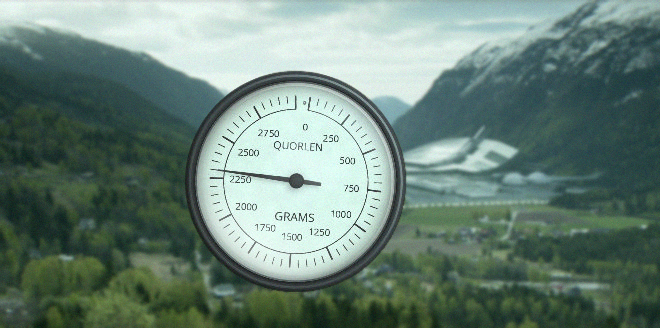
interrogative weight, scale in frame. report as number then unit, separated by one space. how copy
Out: 2300 g
